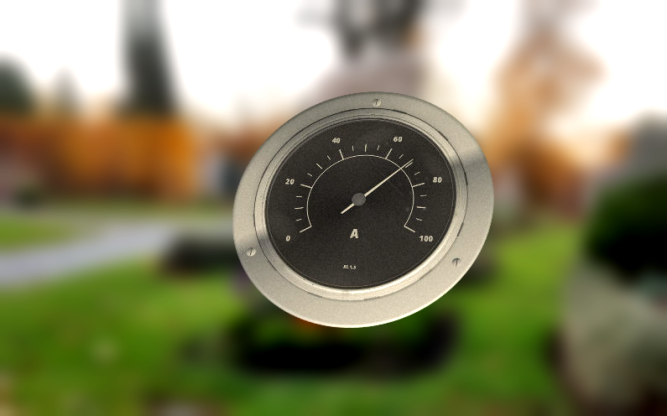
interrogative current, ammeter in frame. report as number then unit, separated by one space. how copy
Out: 70 A
